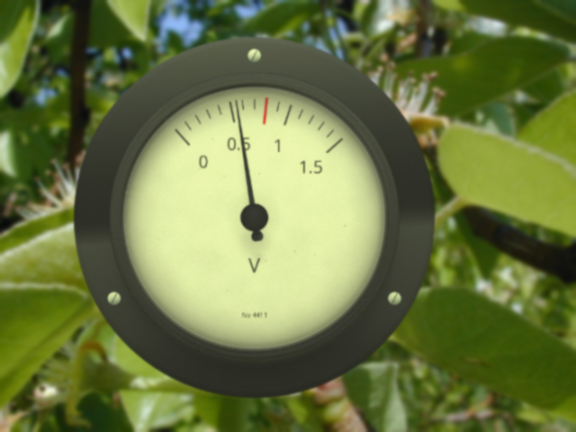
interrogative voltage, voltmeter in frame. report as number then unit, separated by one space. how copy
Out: 0.55 V
